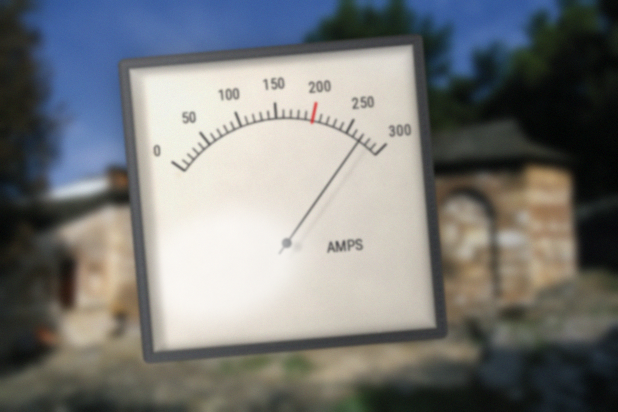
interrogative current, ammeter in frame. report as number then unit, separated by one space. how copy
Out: 270 A
